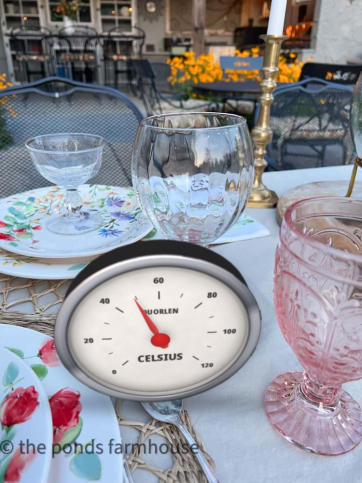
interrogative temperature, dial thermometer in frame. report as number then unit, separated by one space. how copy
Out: 50 °C
